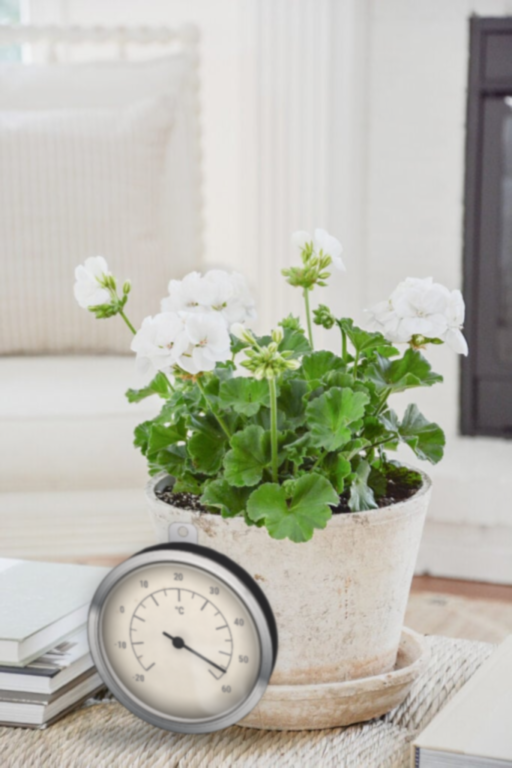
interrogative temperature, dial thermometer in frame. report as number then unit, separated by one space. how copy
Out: 55 °C
